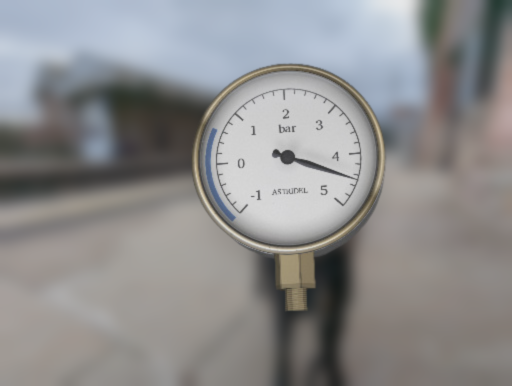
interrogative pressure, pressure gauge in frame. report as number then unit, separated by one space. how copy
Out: 4.5 bar
